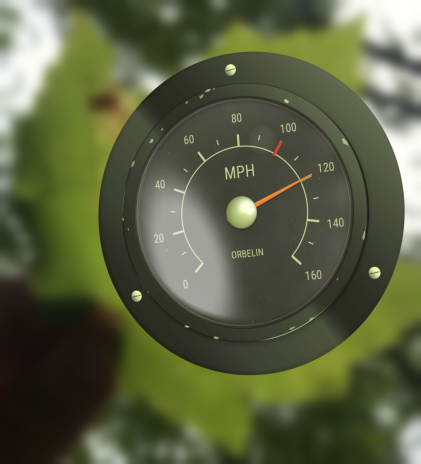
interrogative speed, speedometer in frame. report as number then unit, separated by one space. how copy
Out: 120 mph
